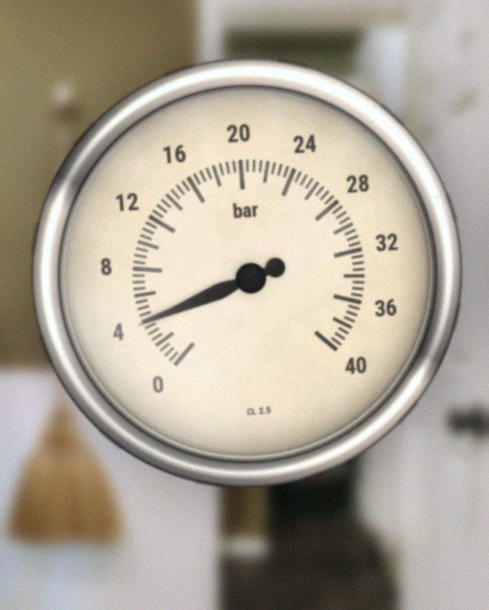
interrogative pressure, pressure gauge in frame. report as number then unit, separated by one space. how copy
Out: 4 bar
